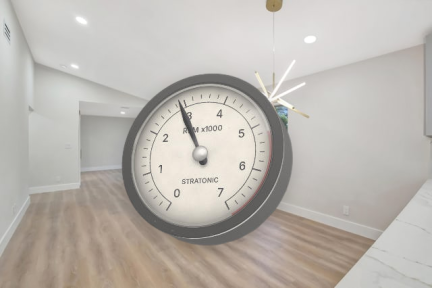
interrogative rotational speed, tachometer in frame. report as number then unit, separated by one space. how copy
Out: 2900 rpm
